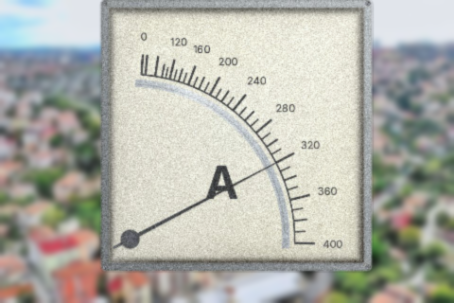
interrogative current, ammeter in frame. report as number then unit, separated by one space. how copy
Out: 320 A
